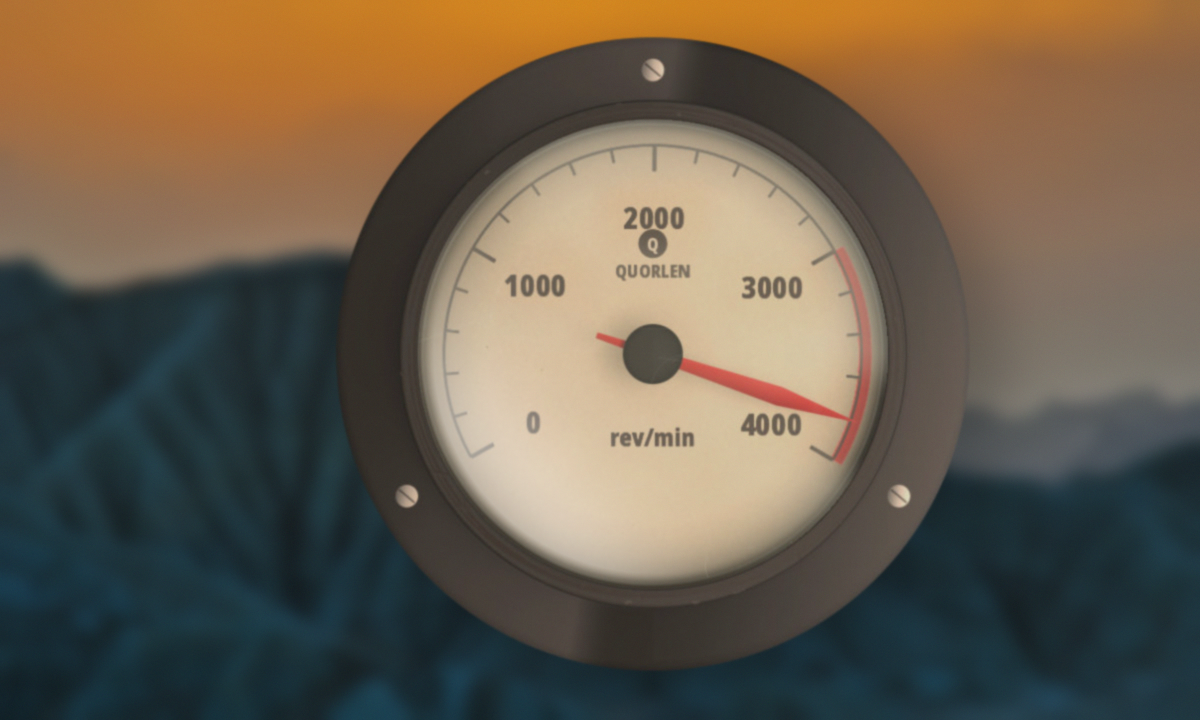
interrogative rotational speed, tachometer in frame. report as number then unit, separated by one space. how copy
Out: 3800 rpm
